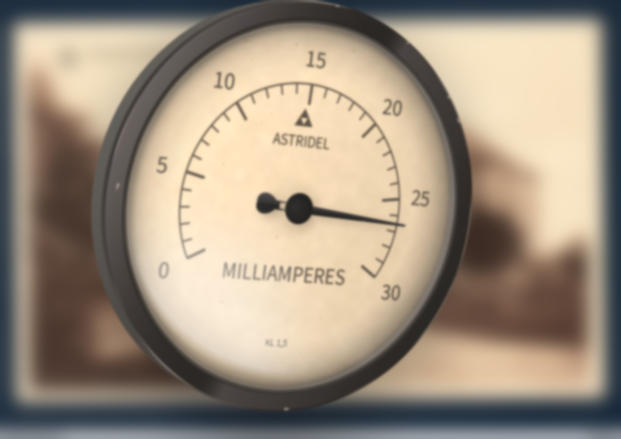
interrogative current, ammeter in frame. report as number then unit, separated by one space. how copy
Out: 26.5 mA
